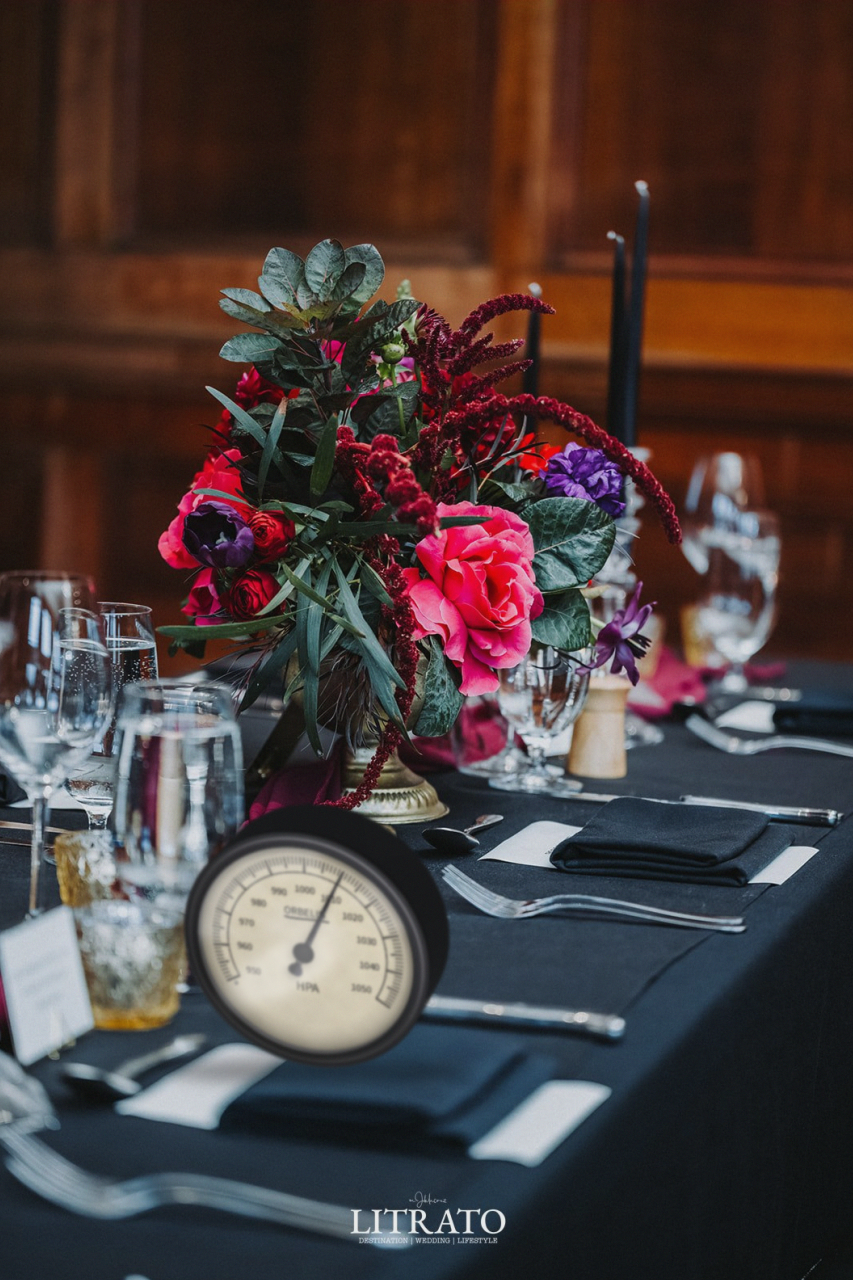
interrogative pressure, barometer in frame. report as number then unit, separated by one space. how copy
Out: 1010 hPa
